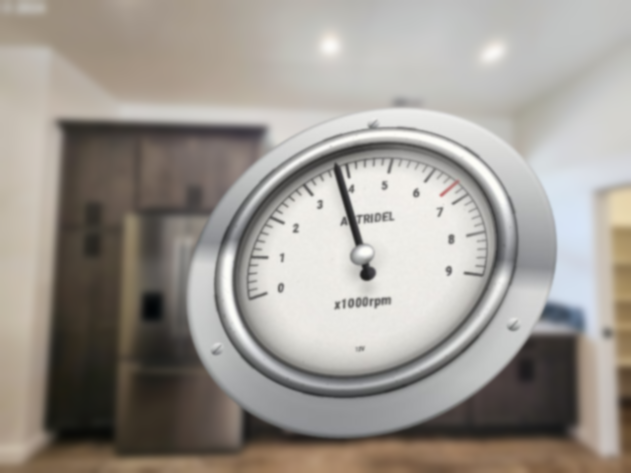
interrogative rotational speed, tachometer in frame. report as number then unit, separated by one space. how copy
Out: 3800 rpm
